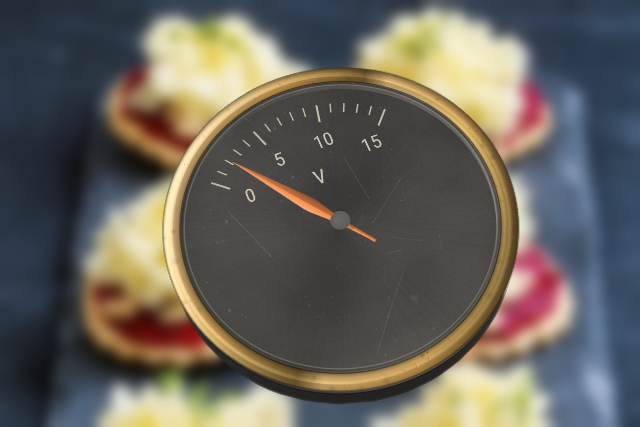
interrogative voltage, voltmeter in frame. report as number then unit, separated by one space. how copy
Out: 2 V
